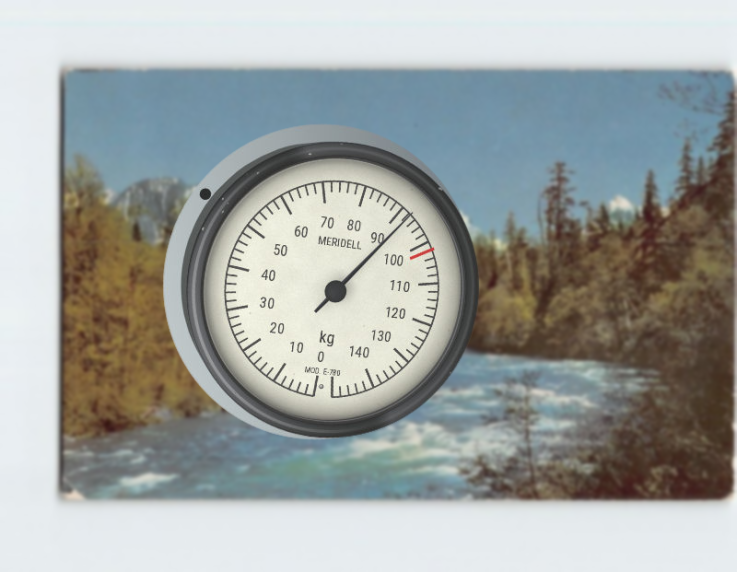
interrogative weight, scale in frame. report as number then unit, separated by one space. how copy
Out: 92 kg
